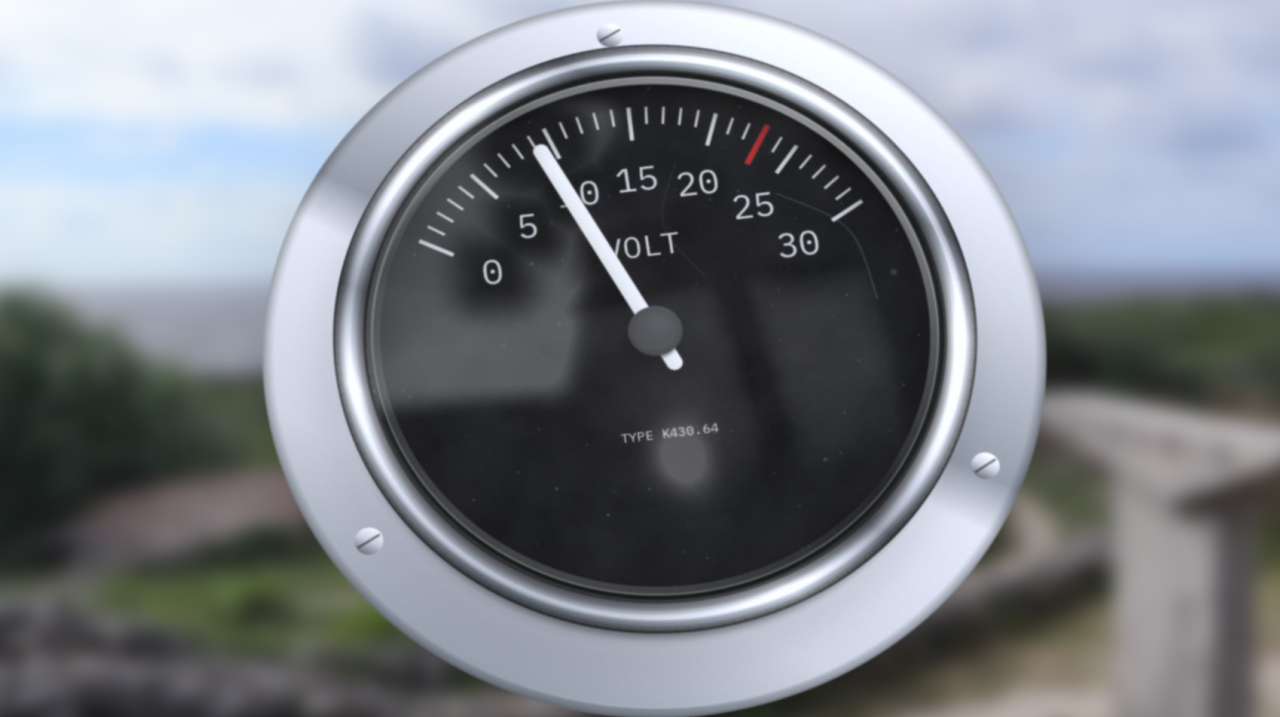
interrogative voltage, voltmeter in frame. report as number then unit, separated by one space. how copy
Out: 9 V
